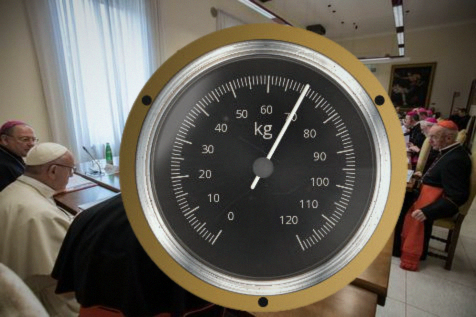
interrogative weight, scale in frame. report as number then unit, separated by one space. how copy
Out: 70 kg
